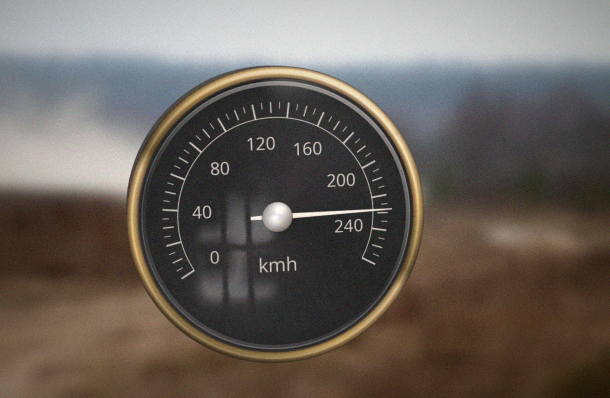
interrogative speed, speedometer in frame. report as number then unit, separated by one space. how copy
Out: 227.5 km/h
